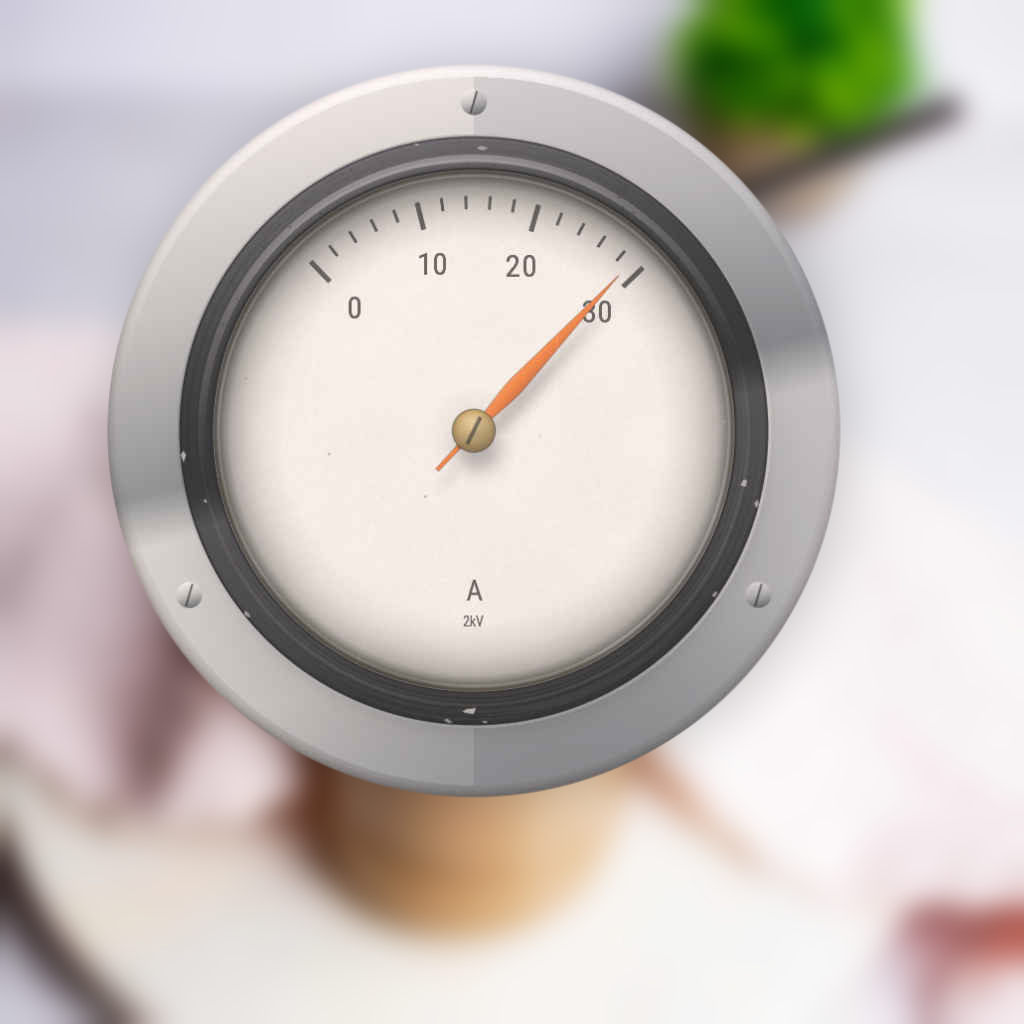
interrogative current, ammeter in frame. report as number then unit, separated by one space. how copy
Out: 29 A
